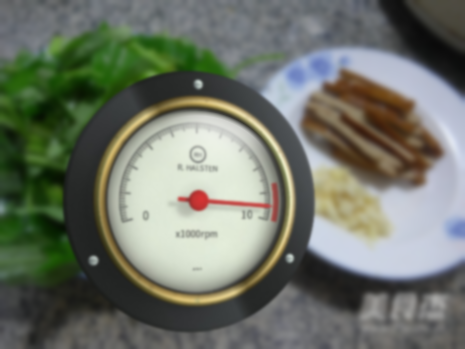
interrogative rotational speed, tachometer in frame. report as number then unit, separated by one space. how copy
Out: 9500 rpm
